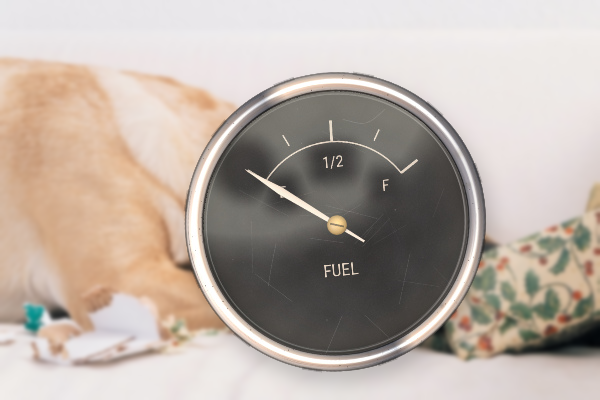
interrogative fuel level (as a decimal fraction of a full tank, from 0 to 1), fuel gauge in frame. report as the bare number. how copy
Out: 0
